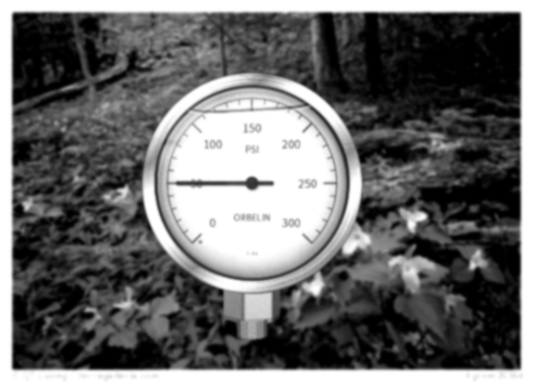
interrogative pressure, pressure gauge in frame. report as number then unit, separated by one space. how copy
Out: 50 psi
